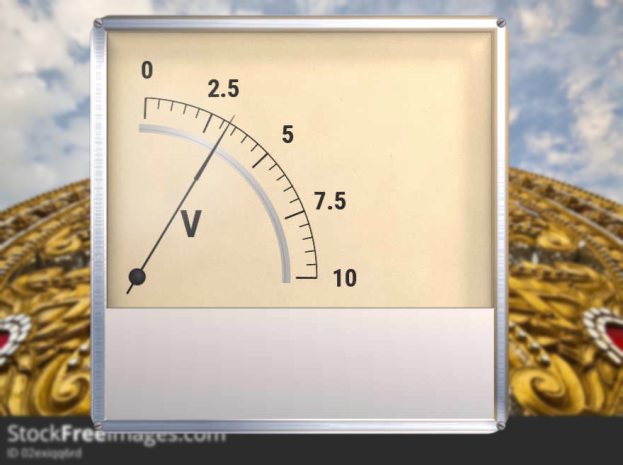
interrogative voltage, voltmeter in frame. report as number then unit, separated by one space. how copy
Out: 3.25 V
